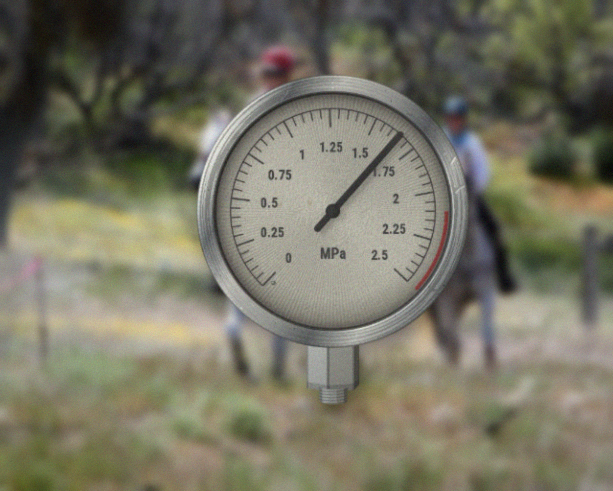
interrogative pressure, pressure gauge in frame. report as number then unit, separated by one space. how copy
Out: 1.65 MPa
